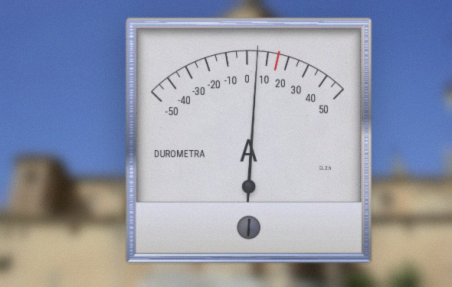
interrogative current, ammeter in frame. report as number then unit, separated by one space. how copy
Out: 5 A
